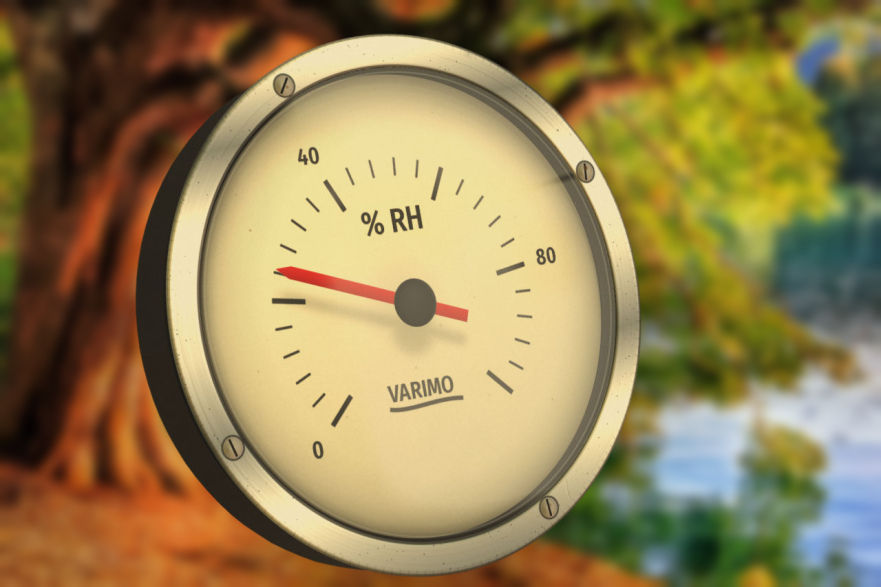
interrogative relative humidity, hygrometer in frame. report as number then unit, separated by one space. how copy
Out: 24 %
